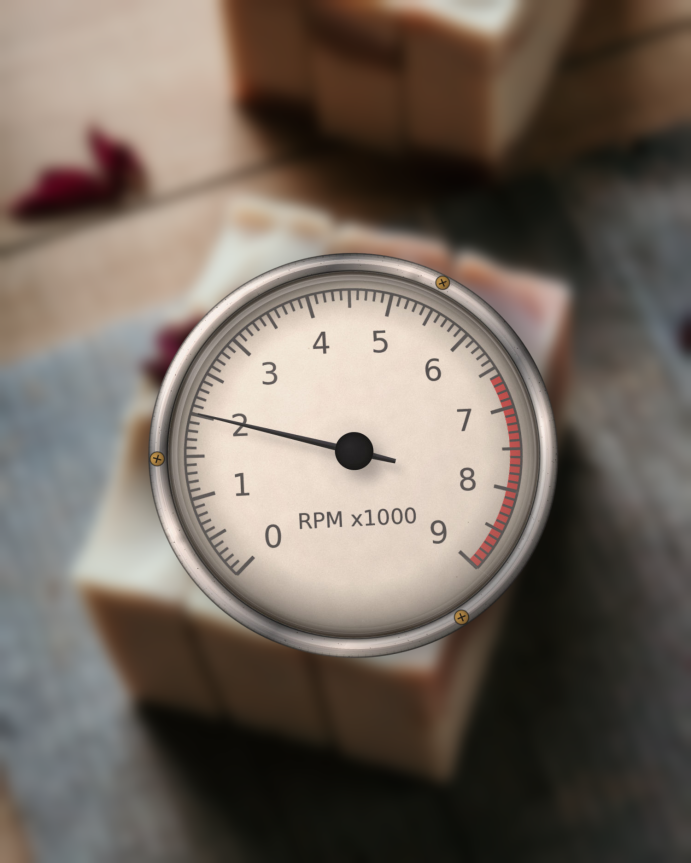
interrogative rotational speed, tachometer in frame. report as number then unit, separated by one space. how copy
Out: 2000 rpm
